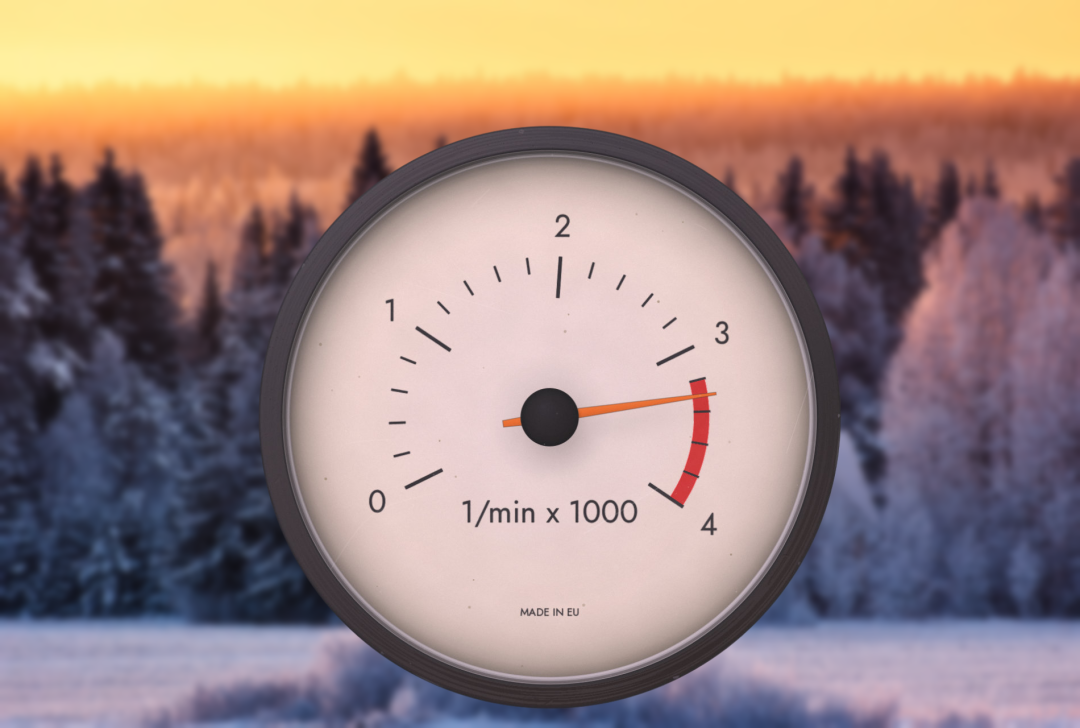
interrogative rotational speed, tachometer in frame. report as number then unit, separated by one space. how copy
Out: 3300 rpm
